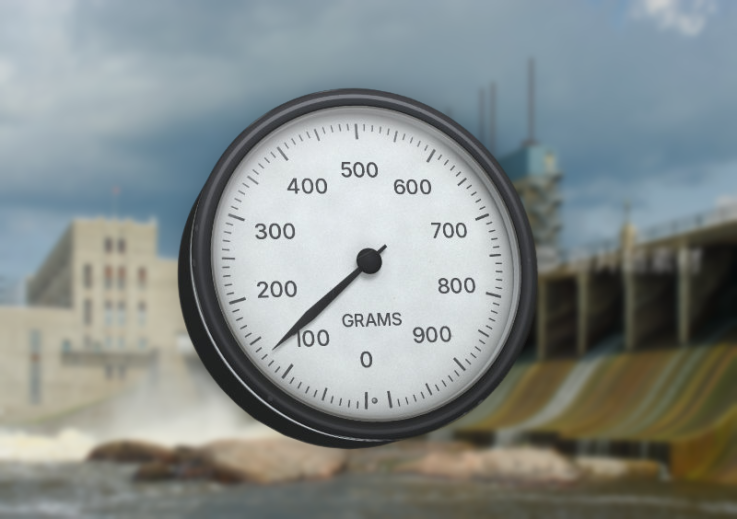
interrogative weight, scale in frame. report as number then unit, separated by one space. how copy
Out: 130 g
